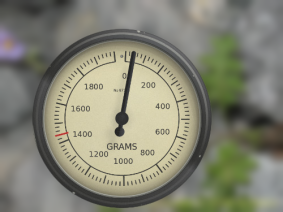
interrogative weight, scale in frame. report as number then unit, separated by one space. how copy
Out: 40 g
